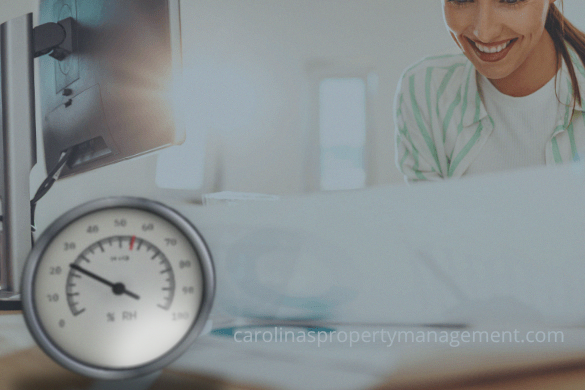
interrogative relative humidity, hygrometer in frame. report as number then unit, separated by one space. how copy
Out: 25 %
